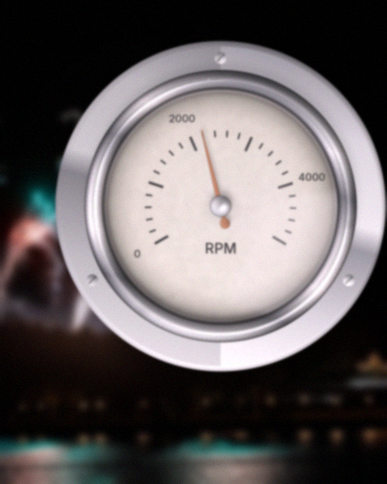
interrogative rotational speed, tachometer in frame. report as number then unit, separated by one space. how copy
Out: 2200 rpm
